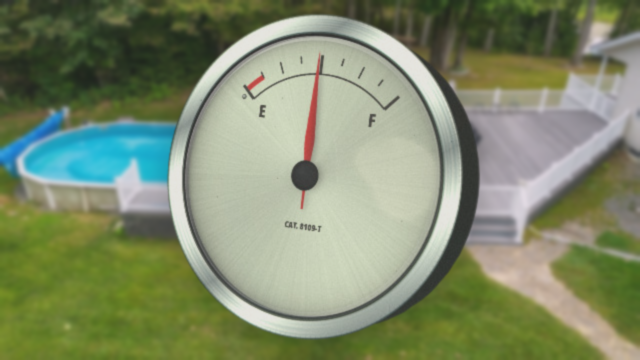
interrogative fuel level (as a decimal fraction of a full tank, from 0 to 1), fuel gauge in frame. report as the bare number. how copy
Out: 0.5
